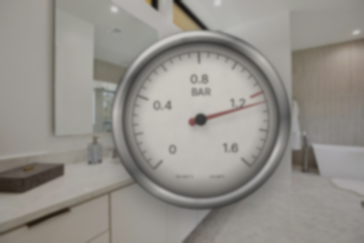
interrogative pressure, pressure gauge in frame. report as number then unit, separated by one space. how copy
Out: 1.25 bar
